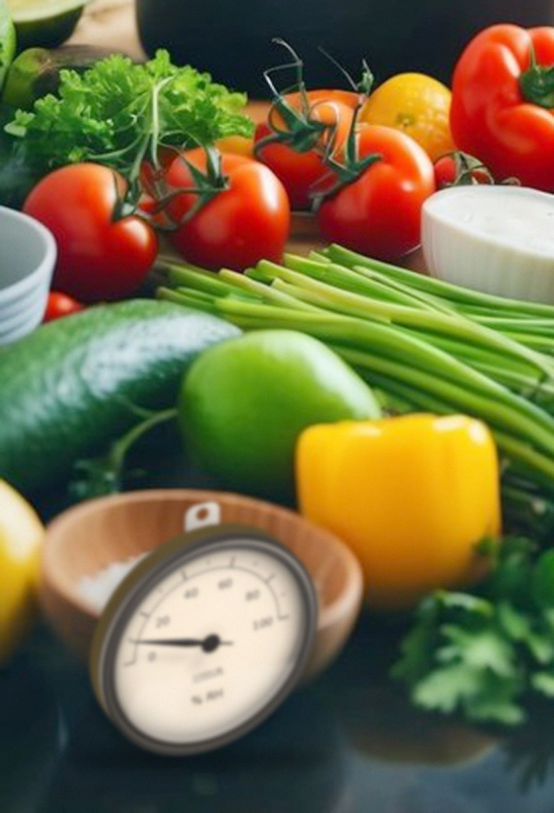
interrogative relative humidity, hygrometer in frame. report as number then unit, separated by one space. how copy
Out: 10 %
